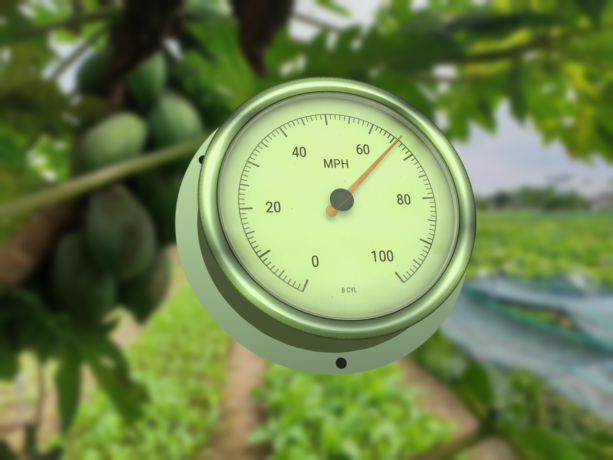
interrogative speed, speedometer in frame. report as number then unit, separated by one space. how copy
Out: 66 mph
